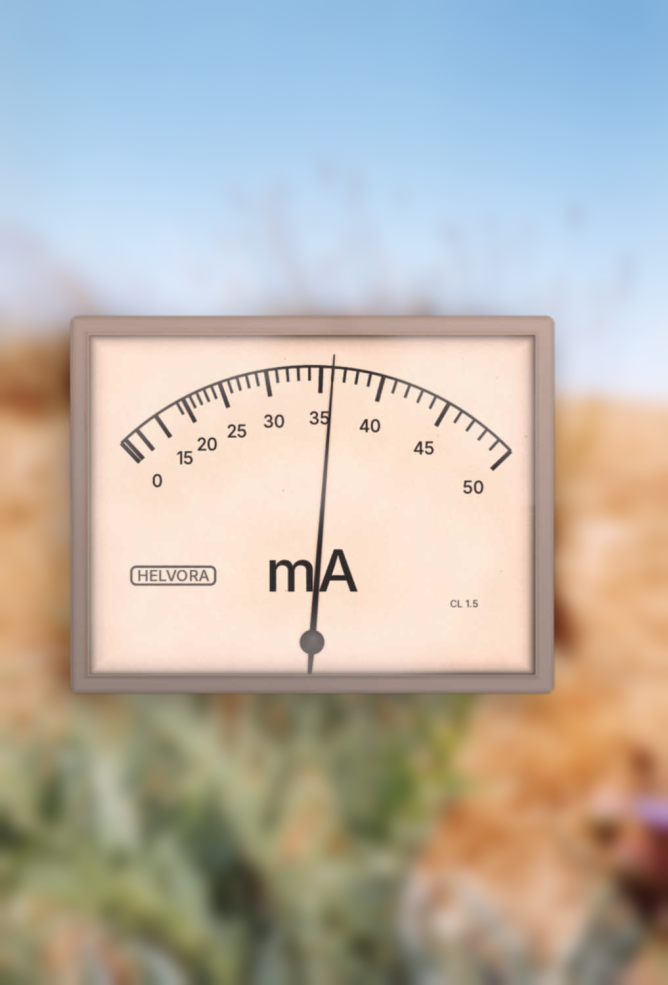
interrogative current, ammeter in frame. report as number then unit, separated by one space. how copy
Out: 36 mA
